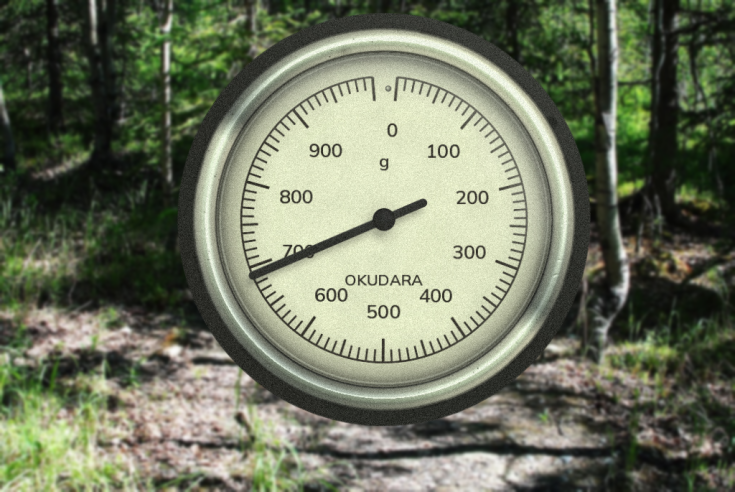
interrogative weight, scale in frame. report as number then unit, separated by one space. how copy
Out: 690 g
